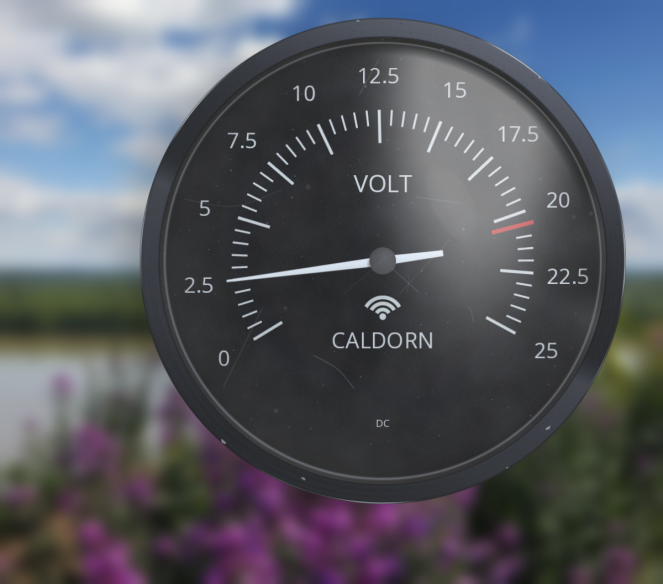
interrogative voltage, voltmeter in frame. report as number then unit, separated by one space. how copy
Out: 2.5 V
